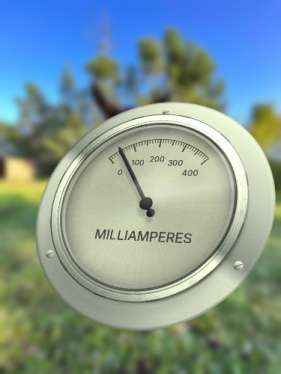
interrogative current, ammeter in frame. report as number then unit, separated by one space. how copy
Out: 50 mA
